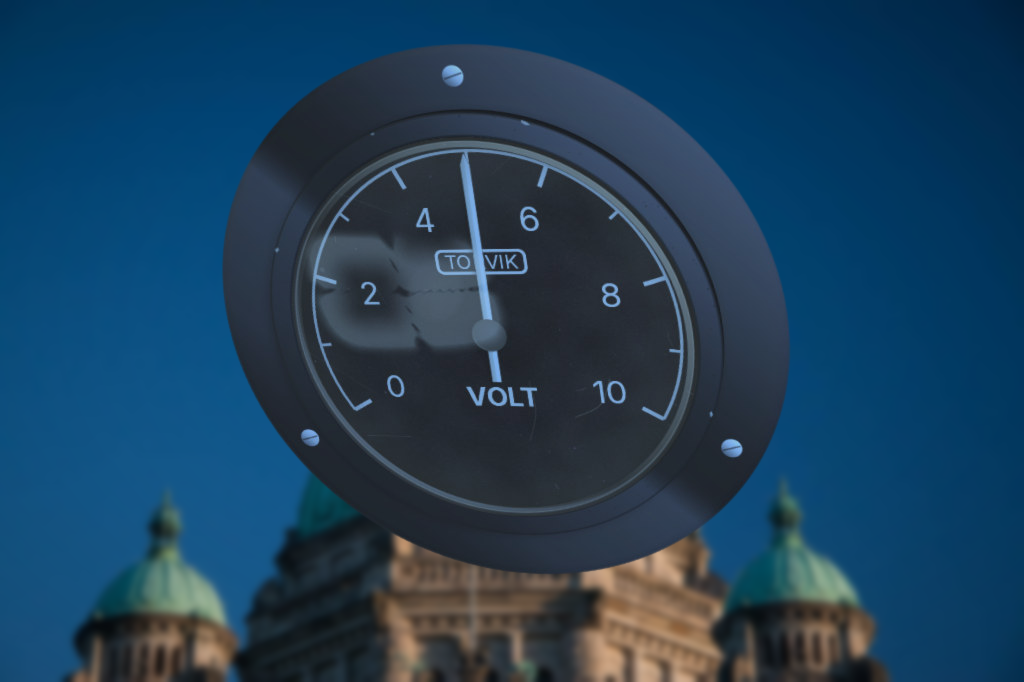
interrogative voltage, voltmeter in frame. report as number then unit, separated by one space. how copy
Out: 5 V
